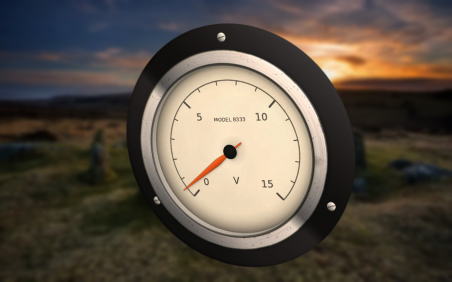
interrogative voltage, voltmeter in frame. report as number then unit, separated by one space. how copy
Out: 0.5 V
